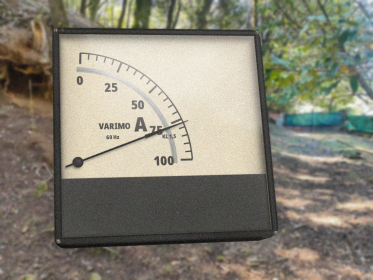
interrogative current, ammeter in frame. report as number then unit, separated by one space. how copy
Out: 77.5 A
